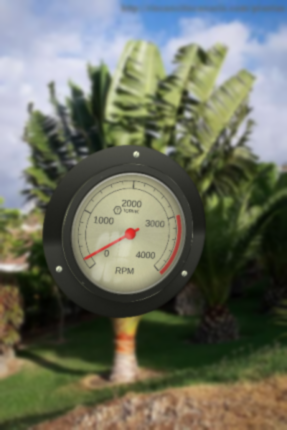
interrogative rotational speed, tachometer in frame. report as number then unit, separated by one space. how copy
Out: 200 rpm
